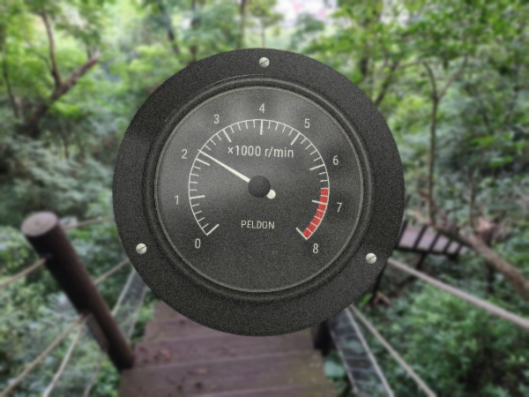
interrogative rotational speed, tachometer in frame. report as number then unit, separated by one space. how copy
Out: 2200 rpm
